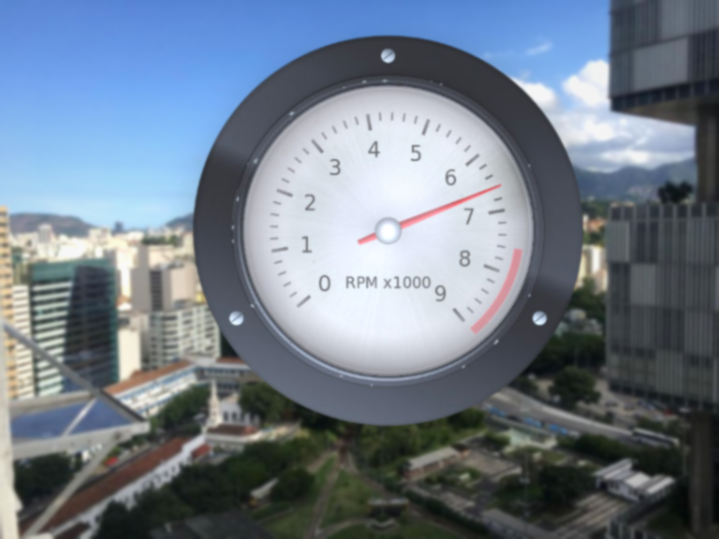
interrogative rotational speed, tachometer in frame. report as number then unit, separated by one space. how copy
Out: 6600 rpm
